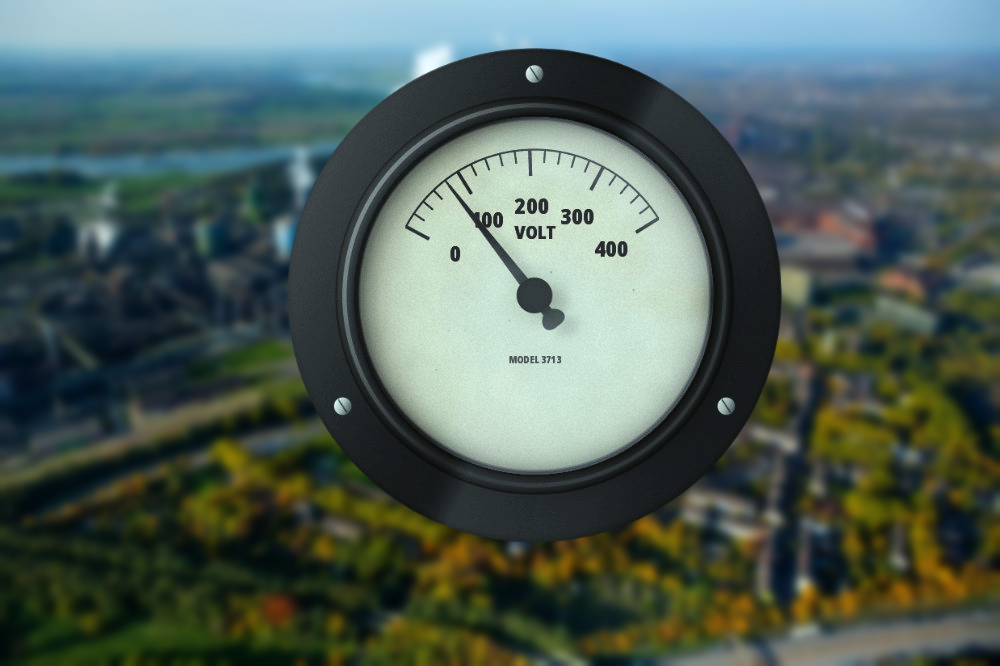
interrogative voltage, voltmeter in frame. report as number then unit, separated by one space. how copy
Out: 80 V
